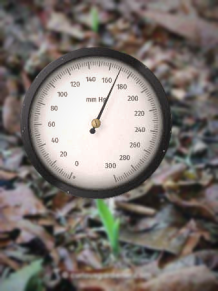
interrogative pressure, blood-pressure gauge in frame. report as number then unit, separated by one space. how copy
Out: 170 mmHg
